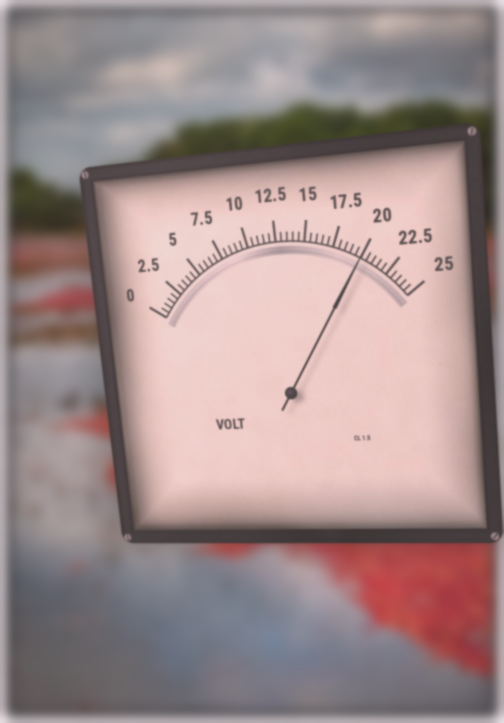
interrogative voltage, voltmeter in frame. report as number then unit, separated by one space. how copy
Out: 20 V
